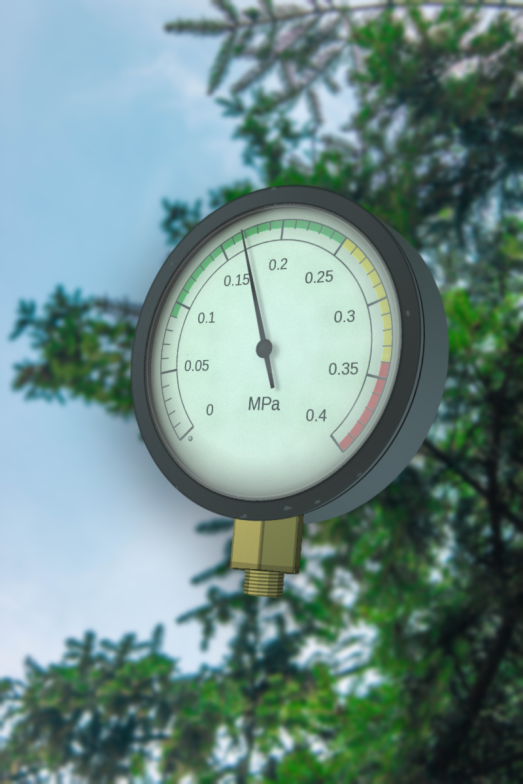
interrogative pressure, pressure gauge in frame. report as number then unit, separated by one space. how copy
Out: 0.17 MPa
